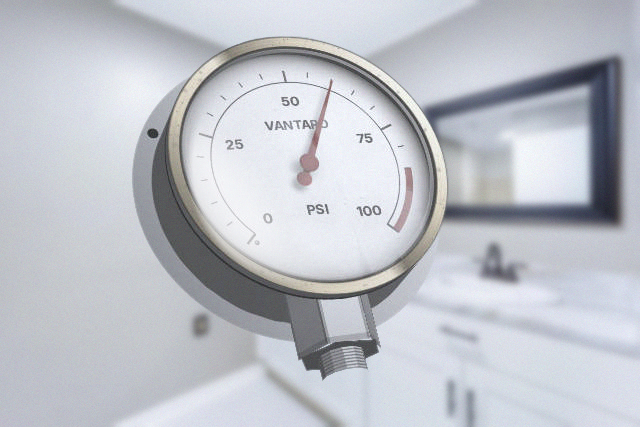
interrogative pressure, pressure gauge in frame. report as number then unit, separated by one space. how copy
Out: 60 psi
